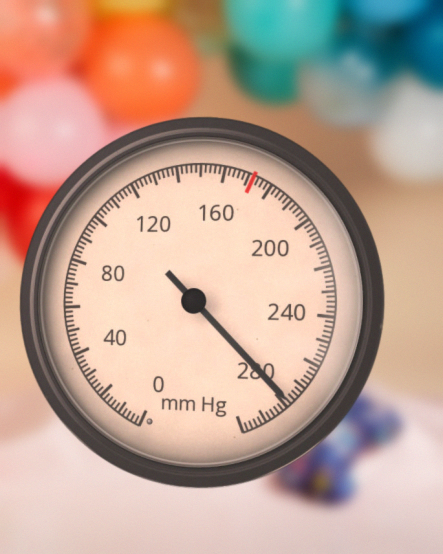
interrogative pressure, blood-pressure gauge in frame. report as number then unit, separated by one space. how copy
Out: 278 mmHg
